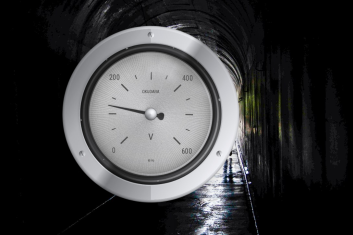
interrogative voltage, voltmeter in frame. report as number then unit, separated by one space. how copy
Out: 125 V
